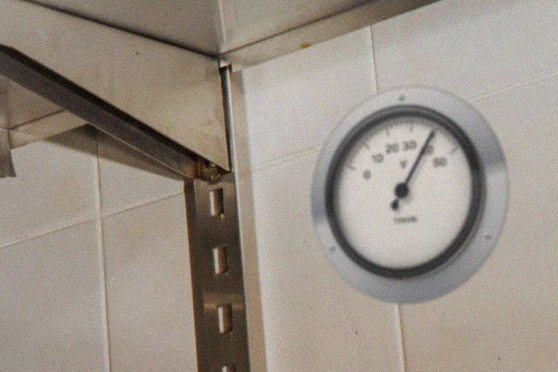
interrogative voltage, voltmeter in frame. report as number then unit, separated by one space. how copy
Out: 40 V
